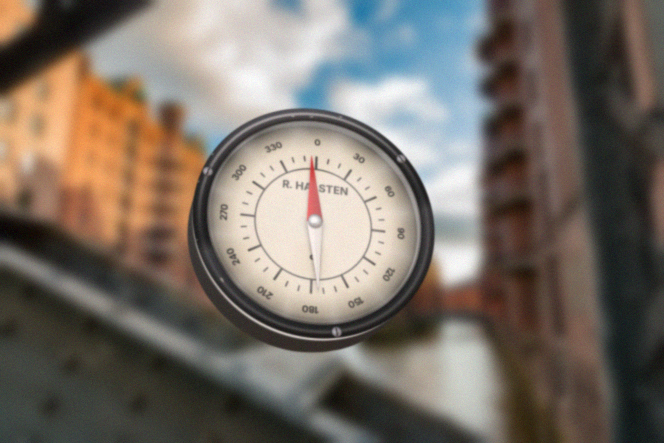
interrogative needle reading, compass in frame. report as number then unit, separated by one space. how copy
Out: 355 °
